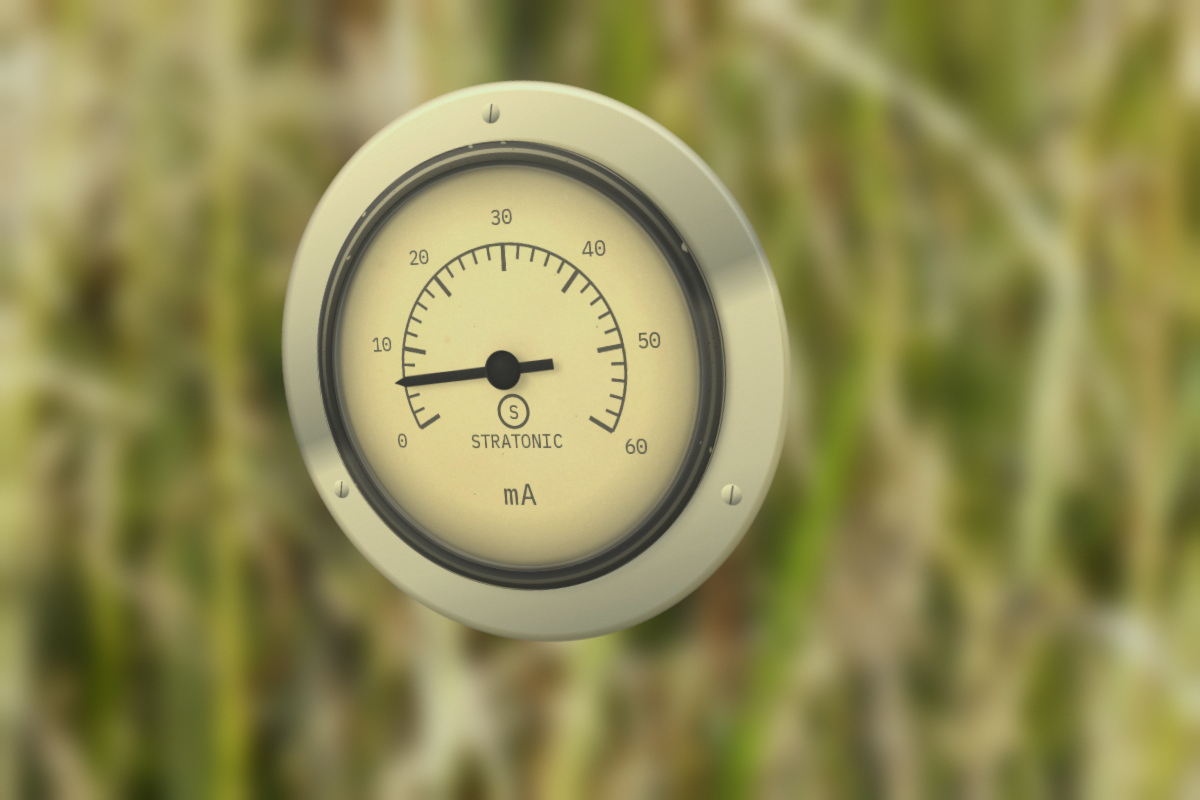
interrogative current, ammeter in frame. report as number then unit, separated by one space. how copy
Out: 6 mA
